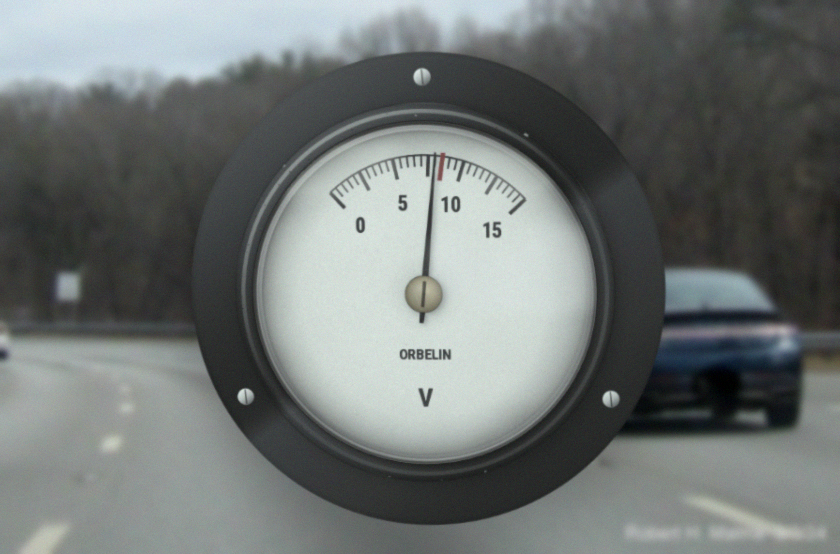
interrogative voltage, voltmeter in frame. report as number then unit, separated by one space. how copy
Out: 8 V
